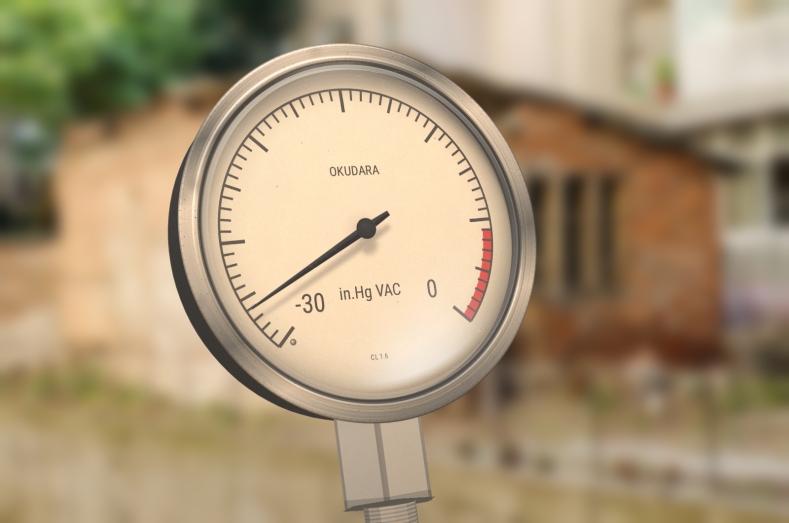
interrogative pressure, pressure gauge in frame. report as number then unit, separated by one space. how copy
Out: -28 inHg
